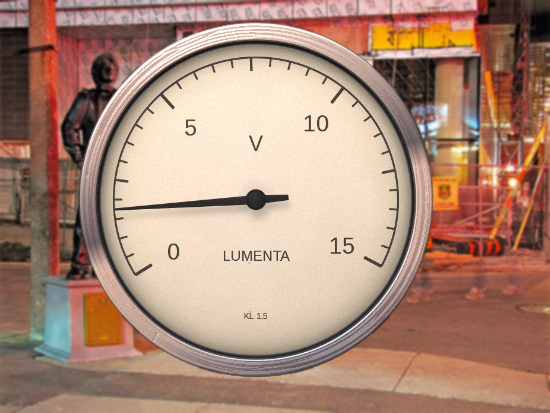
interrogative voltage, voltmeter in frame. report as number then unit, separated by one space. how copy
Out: 1.75 V
